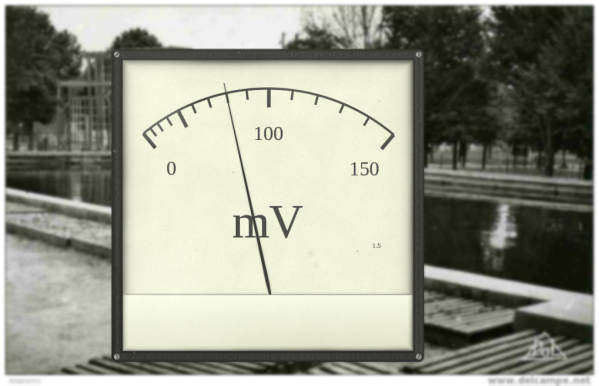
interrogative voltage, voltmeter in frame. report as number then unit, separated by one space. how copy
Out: 80 mV
